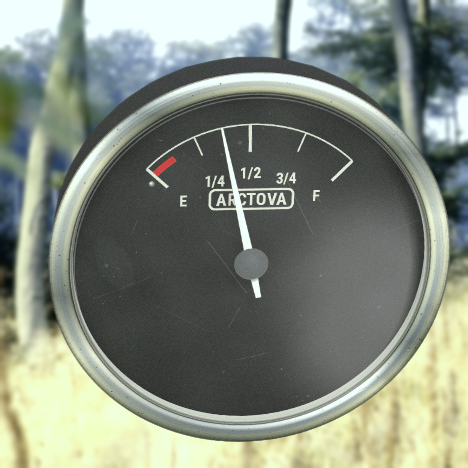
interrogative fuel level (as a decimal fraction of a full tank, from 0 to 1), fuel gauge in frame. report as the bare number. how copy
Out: 0.375
